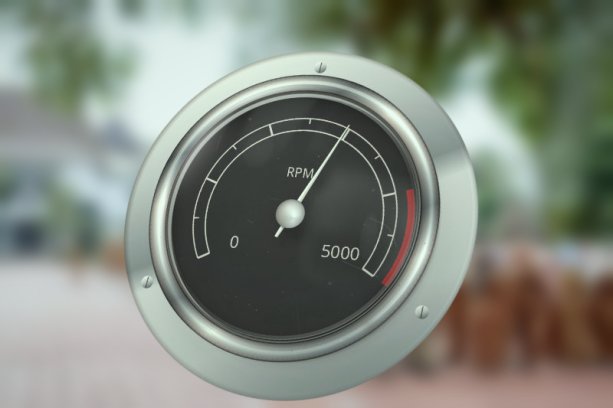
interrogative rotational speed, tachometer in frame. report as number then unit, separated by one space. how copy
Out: 3000 rpm
